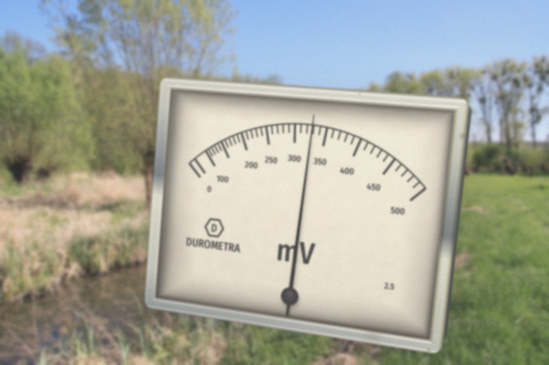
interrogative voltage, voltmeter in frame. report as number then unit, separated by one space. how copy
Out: 330 mV
